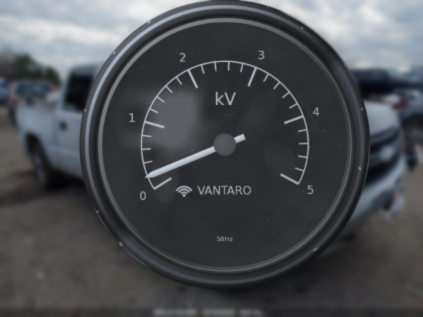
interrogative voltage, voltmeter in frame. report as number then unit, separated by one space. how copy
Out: 0.2 kV
